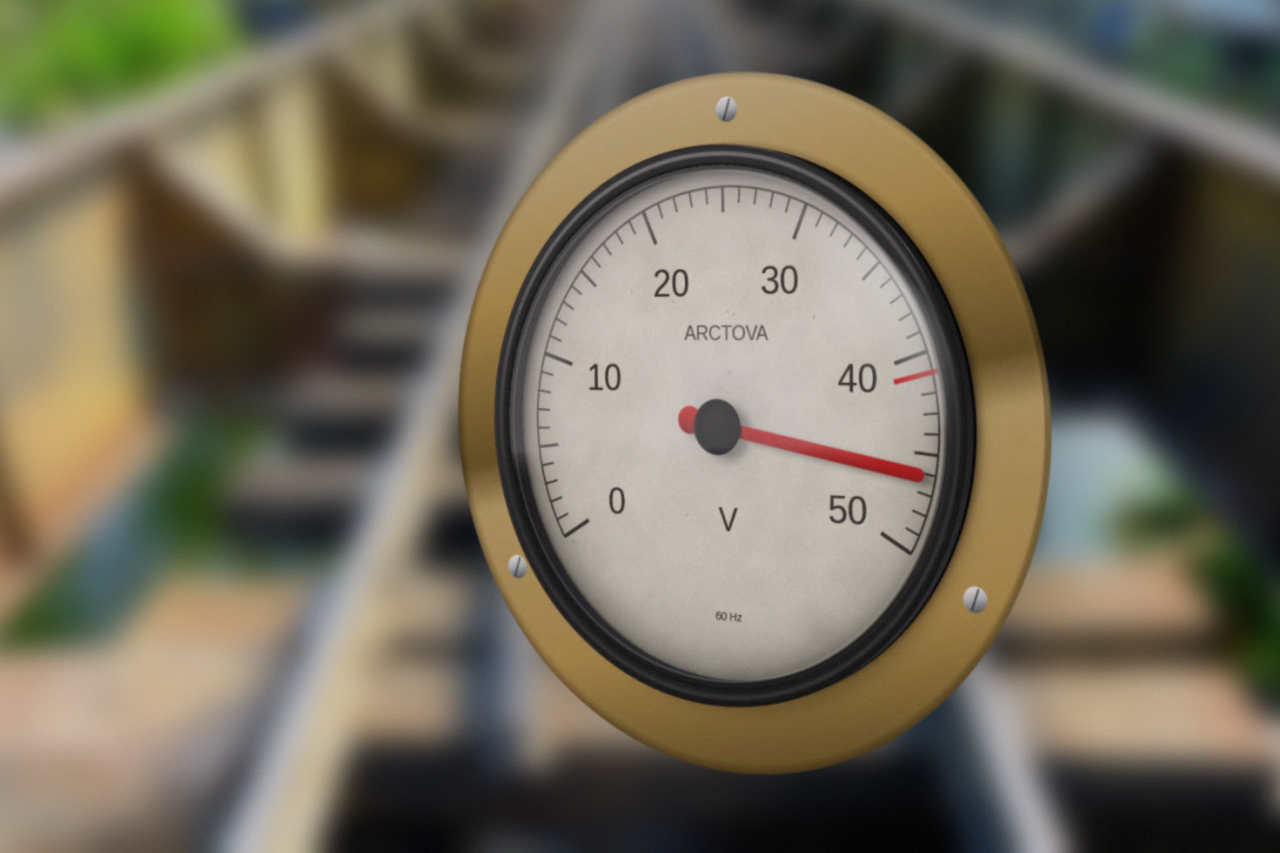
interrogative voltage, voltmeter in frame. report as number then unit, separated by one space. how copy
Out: 46 V
